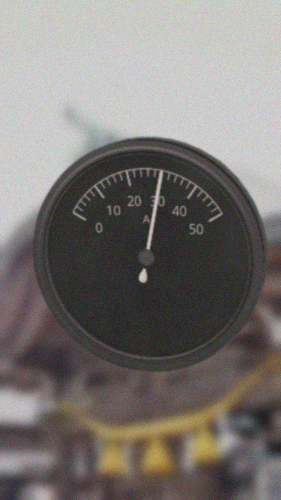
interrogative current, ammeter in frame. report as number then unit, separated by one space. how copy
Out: 30 A
